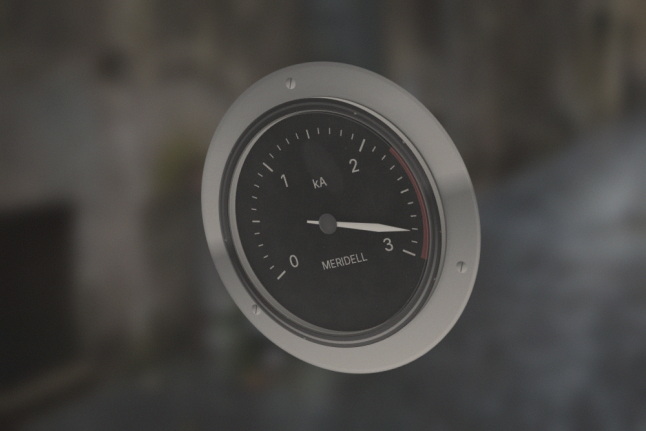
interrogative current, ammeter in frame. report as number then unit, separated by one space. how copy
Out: 2.8 kA
